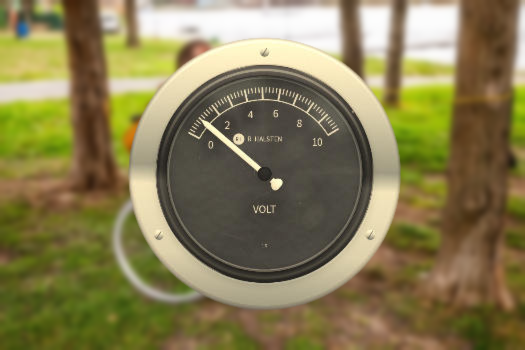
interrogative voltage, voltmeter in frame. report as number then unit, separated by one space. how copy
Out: 1 V
